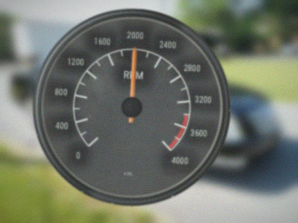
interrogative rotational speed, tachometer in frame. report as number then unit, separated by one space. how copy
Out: 2000 rpm
